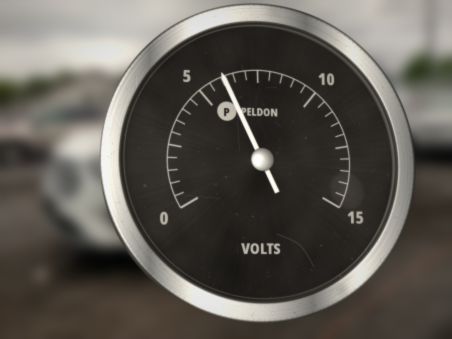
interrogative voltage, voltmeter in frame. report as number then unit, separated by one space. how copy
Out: 6 V
